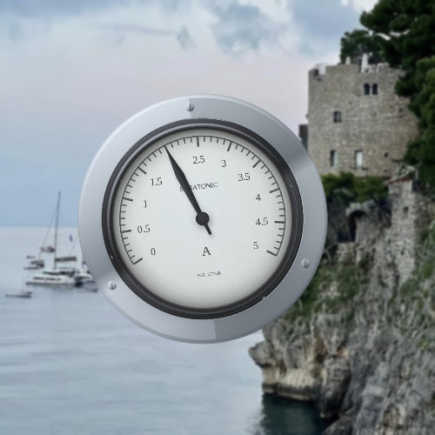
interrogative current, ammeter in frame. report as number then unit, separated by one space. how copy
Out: 2 A
